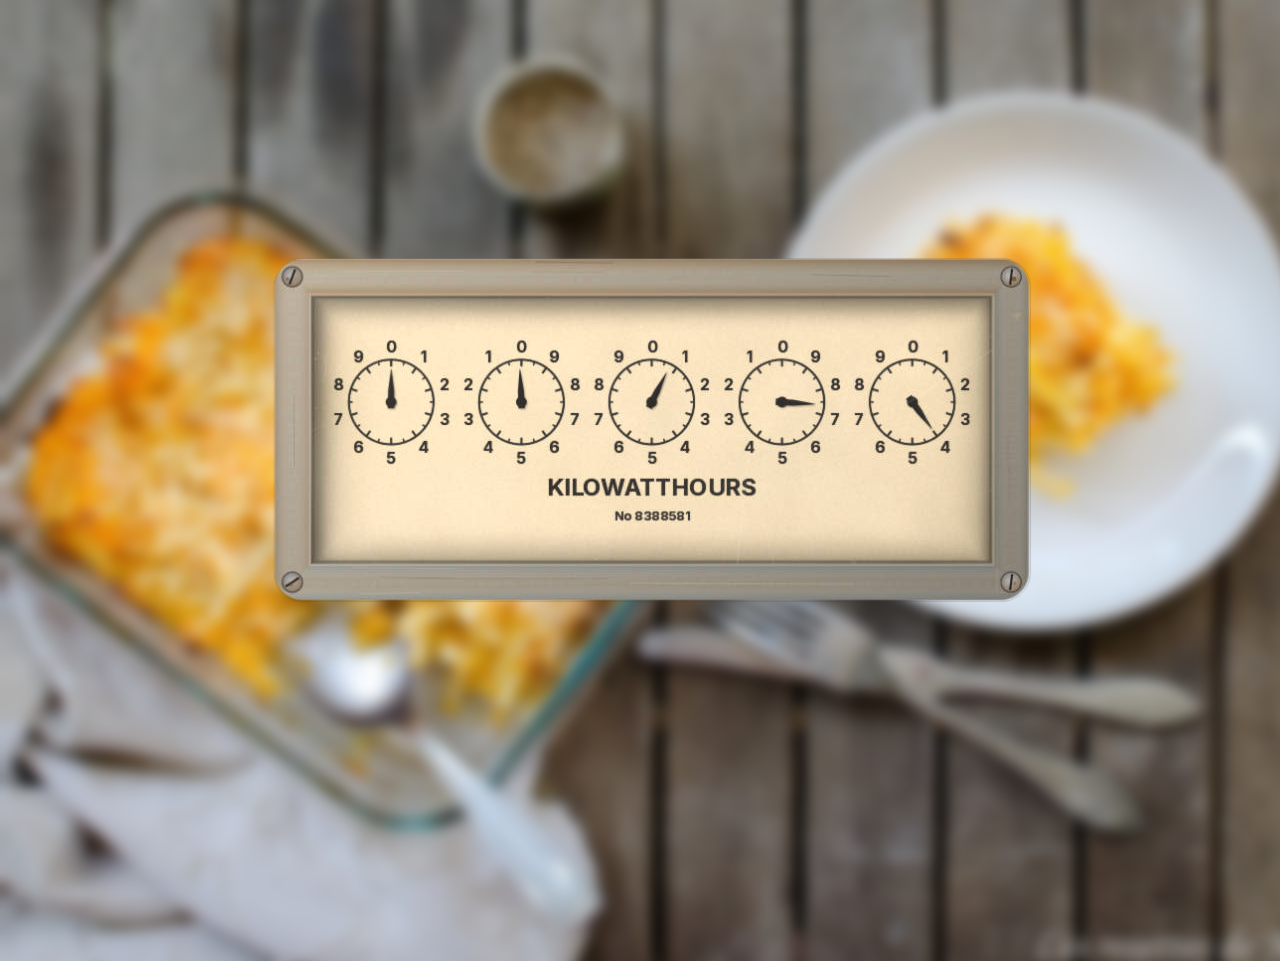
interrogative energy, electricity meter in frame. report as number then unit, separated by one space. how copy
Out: 74 kWh
